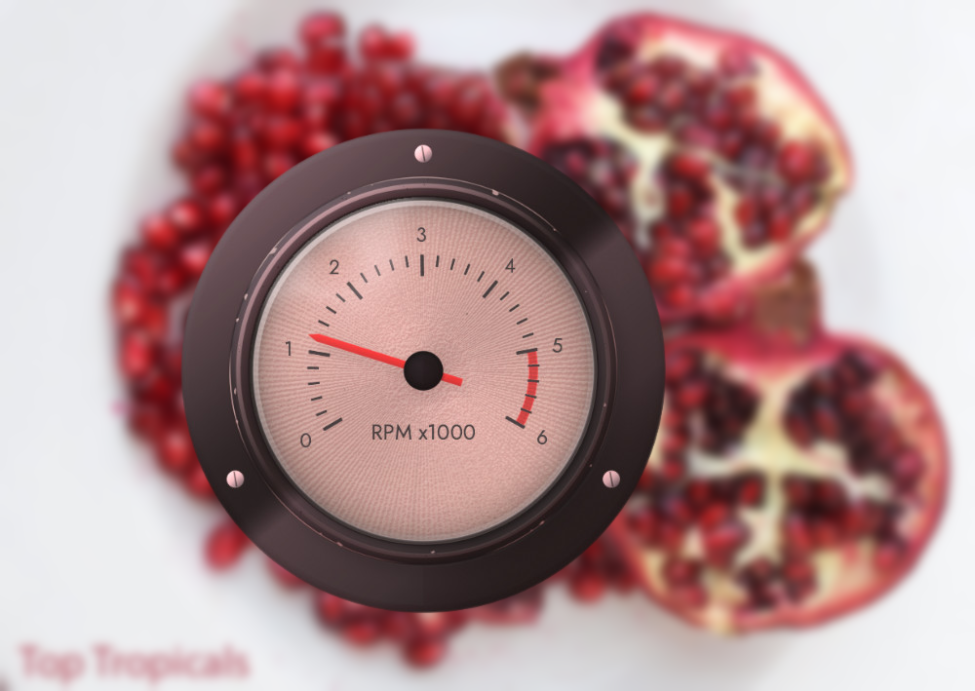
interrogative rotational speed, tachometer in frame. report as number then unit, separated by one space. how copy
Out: 1200 rpm
